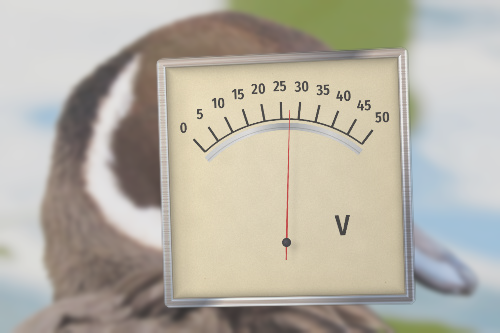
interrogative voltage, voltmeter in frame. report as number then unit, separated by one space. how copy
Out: 27.5 V
